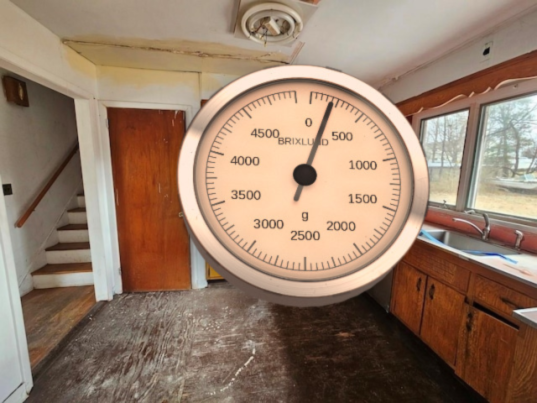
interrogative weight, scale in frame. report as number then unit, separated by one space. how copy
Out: 200 g
